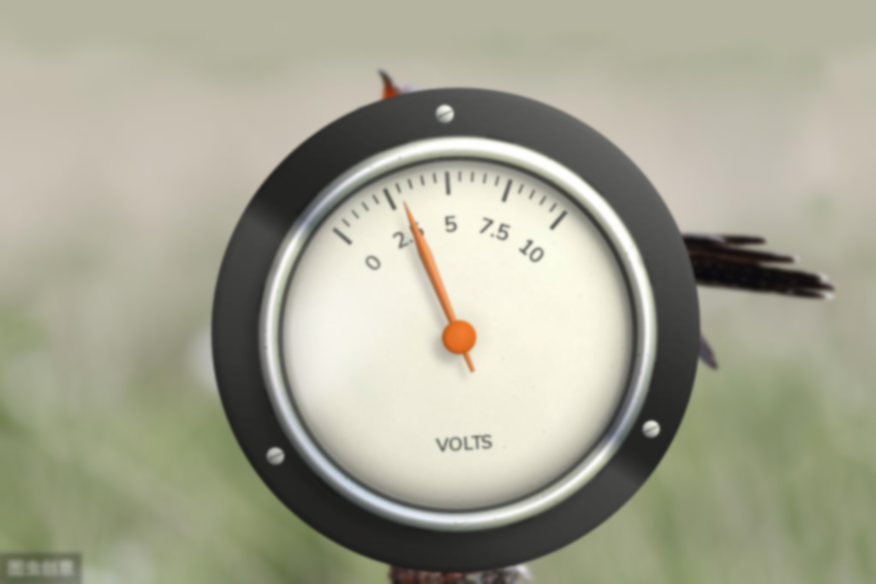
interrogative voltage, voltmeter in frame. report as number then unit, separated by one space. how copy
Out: 3 V
